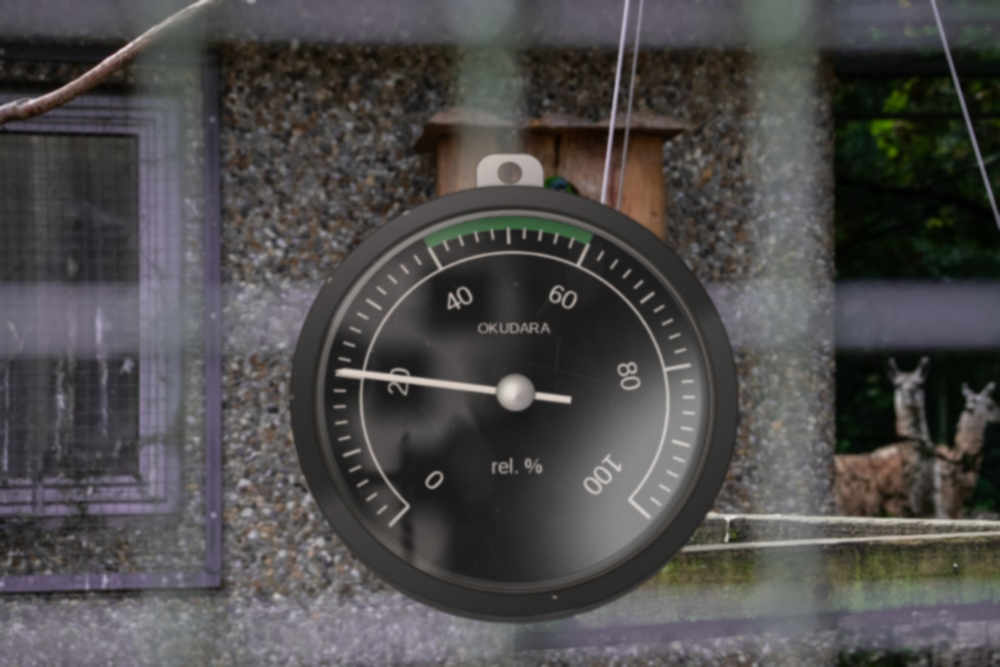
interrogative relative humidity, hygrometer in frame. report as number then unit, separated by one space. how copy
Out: 20 %
